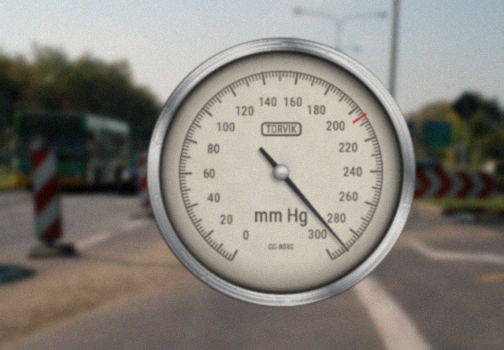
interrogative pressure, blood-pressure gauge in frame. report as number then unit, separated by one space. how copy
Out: 290 mmHg
